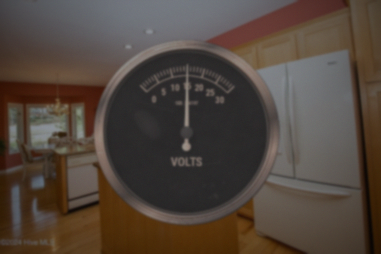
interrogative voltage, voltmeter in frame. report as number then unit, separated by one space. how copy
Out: 15 V
